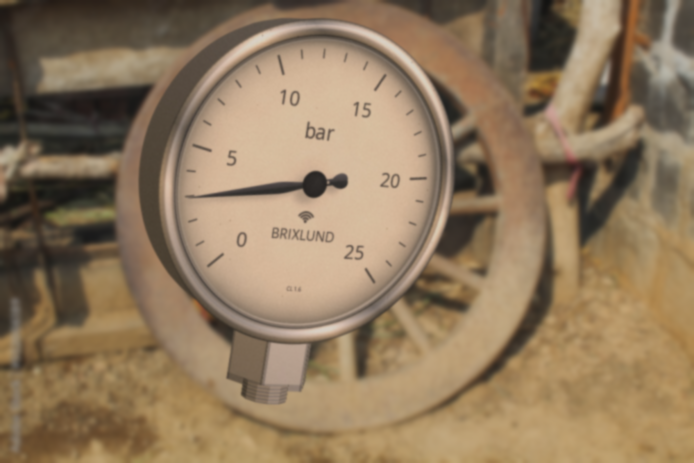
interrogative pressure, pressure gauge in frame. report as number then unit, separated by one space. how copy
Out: 3 bar
